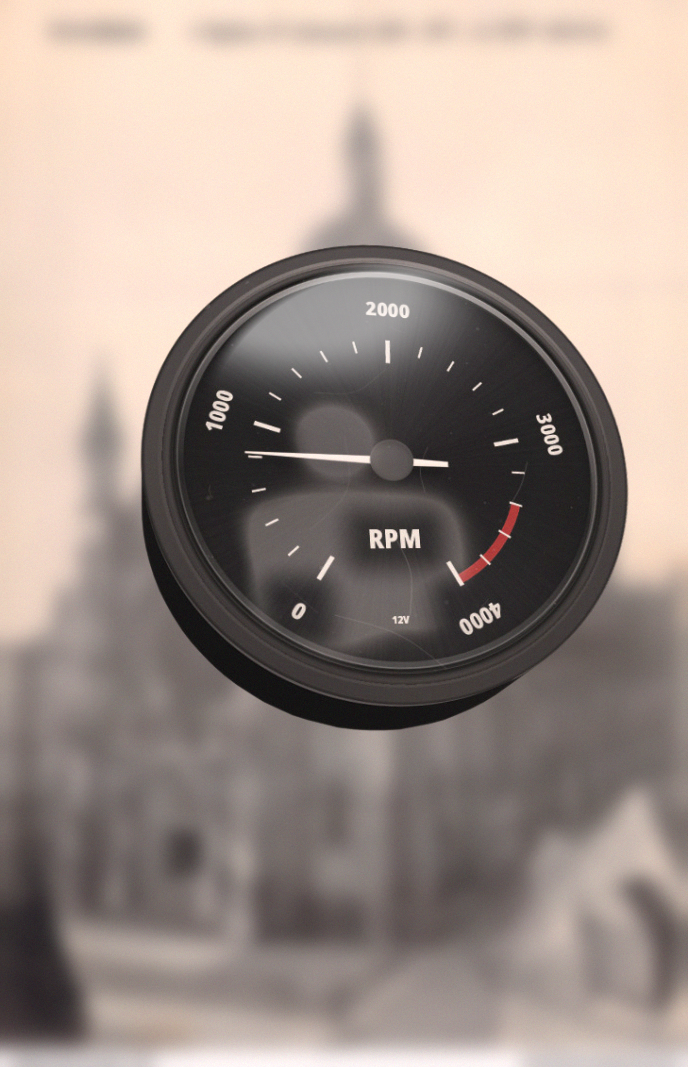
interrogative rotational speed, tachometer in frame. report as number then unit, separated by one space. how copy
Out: 800 rpm
